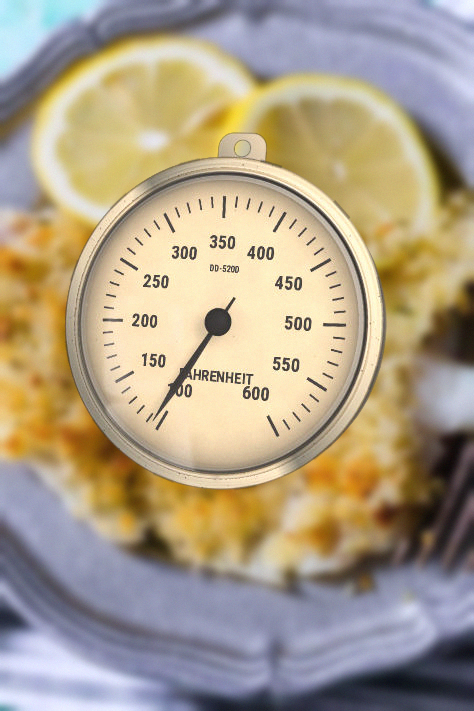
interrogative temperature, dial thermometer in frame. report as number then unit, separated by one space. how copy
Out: 105 °F
